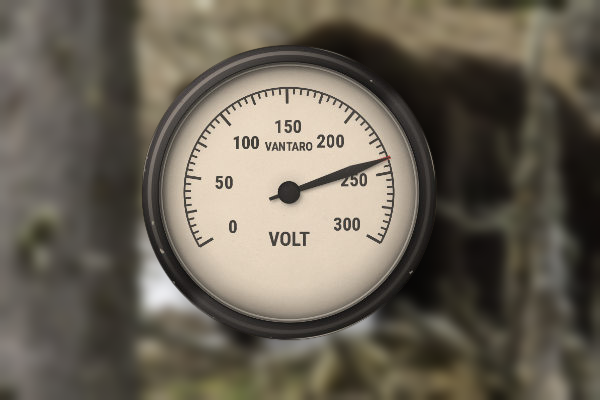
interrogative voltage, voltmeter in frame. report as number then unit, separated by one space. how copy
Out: 240 V
